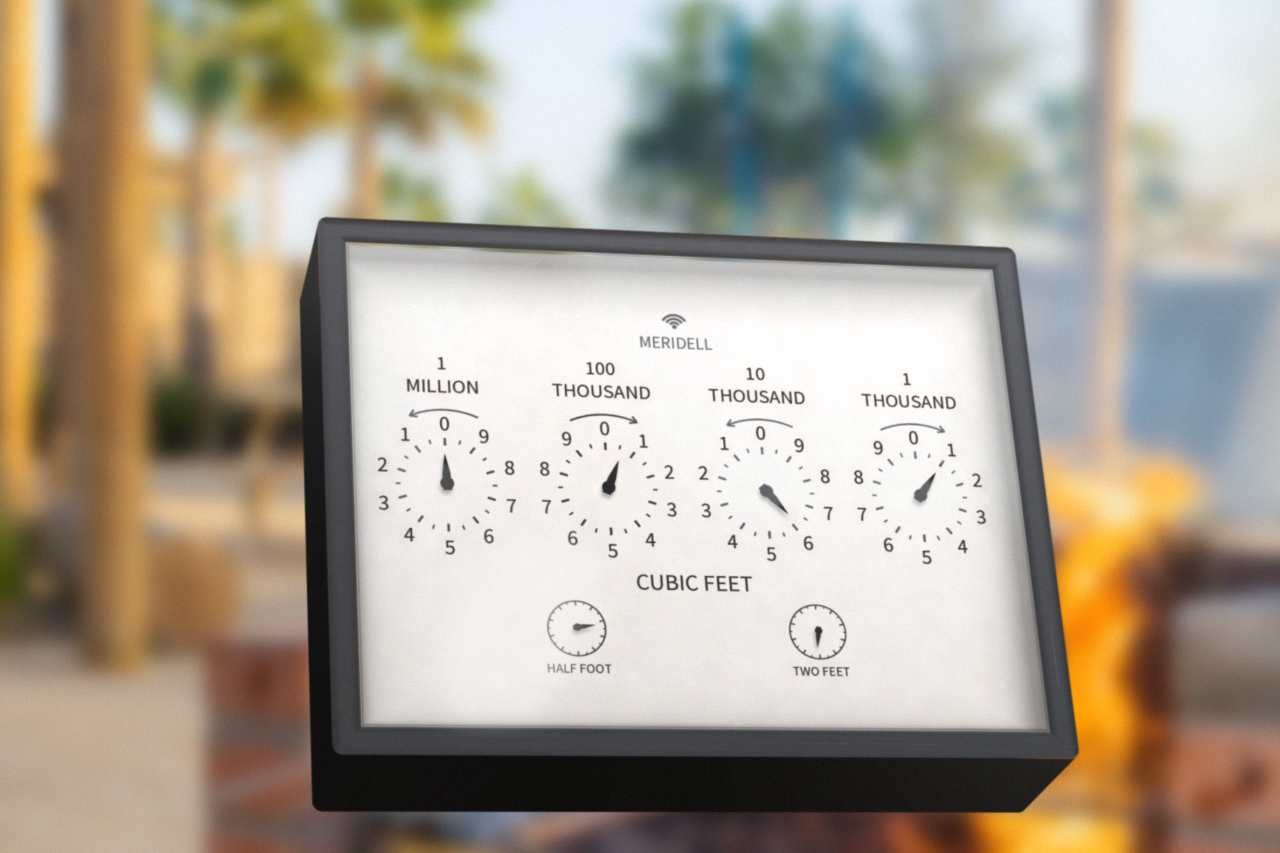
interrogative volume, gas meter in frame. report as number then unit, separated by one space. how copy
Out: 6100 ft³
